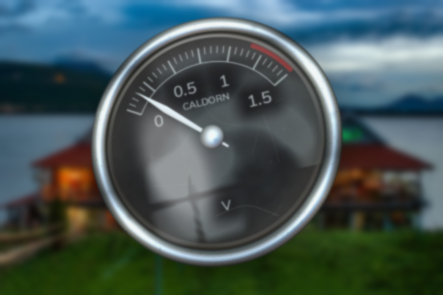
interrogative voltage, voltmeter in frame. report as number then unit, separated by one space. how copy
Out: 0.15 V
